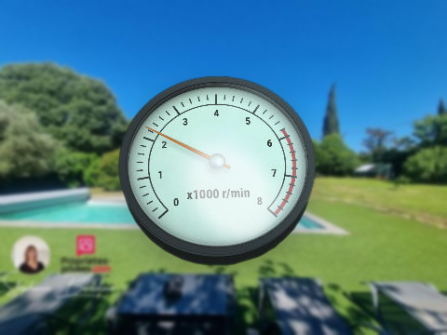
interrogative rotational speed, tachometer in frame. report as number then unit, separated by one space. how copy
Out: 2200 rpm
